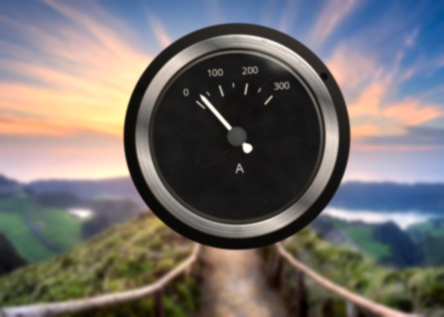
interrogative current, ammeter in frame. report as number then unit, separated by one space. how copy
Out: 25 A
